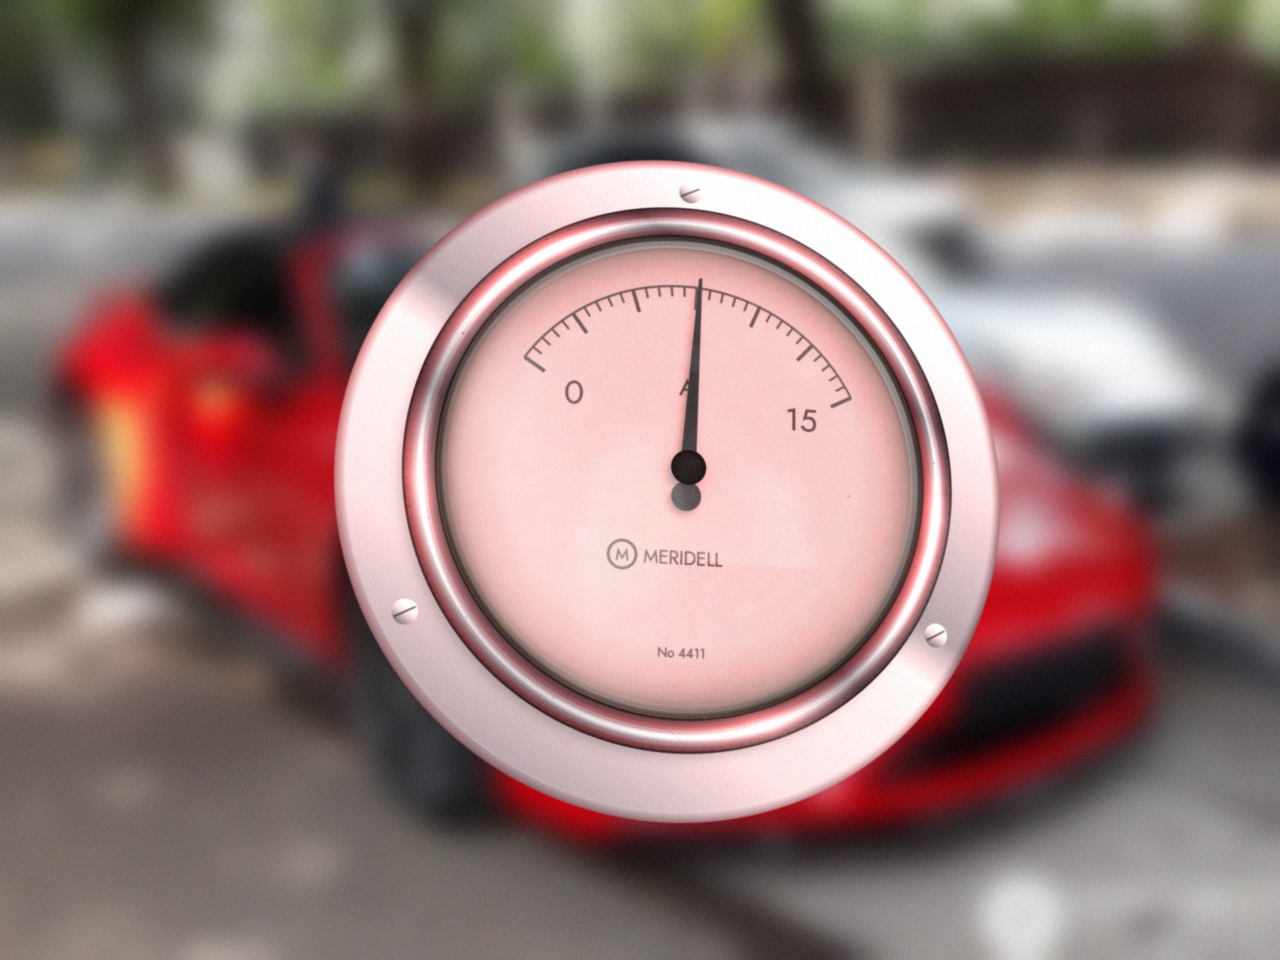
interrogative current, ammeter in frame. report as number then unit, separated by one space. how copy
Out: 7.5 A
